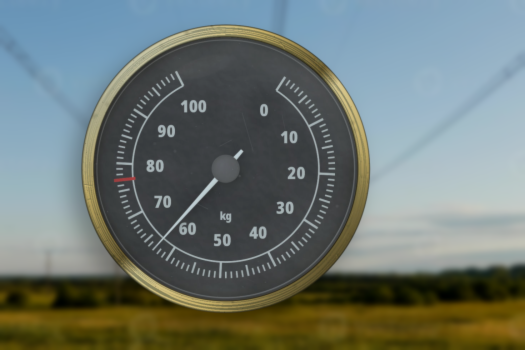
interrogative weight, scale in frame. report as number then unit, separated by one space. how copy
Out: 63 kg
